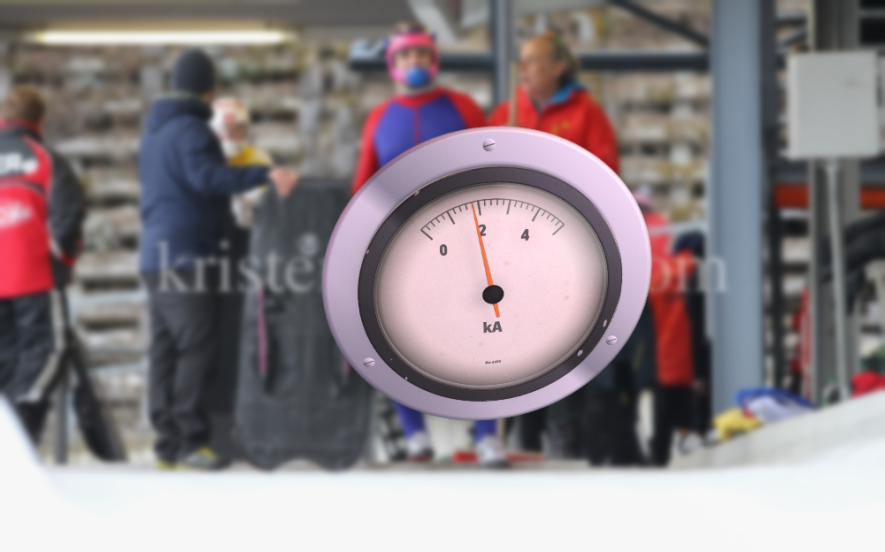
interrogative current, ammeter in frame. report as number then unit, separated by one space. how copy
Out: 1.8 kA
